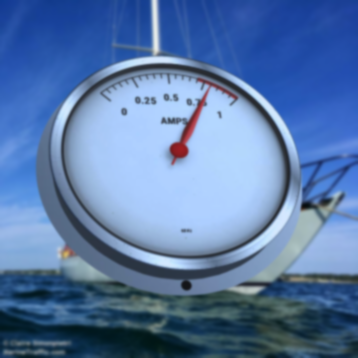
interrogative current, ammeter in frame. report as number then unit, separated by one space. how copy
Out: 0.8 A
